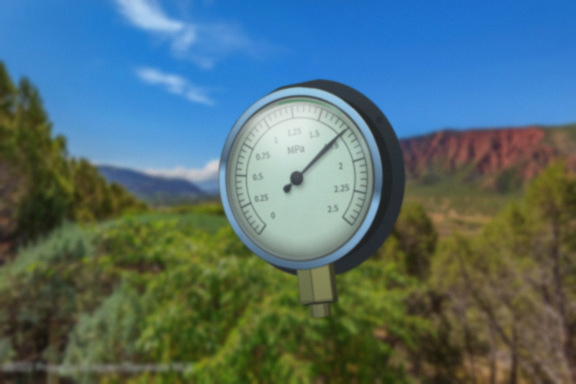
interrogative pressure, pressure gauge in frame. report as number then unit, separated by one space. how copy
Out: 1.75 MPa
